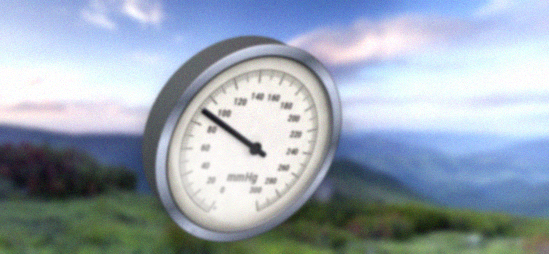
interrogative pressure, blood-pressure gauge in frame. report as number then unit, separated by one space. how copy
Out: 90 mmHg
